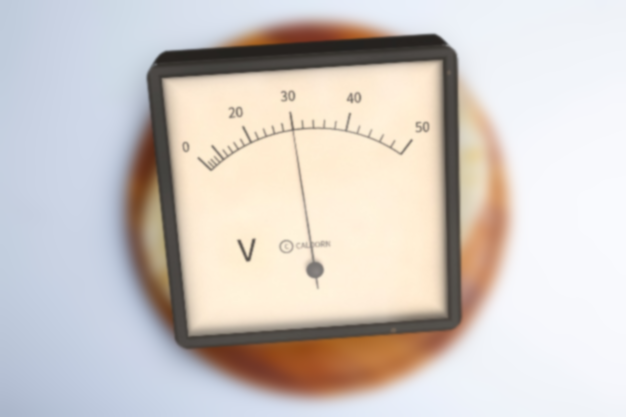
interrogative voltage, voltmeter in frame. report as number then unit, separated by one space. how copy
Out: 30 V
